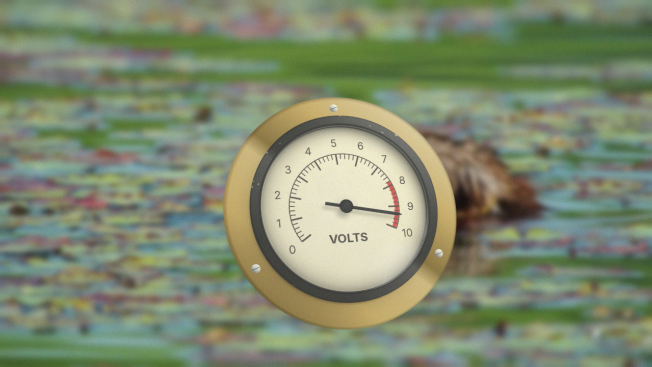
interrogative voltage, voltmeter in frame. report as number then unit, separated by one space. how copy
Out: 9.4 V
